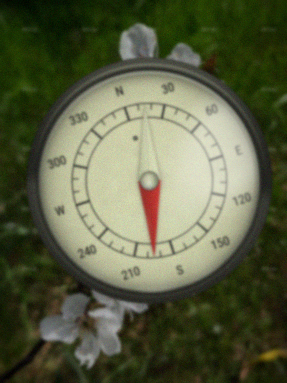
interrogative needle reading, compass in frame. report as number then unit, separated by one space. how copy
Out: 195 °
